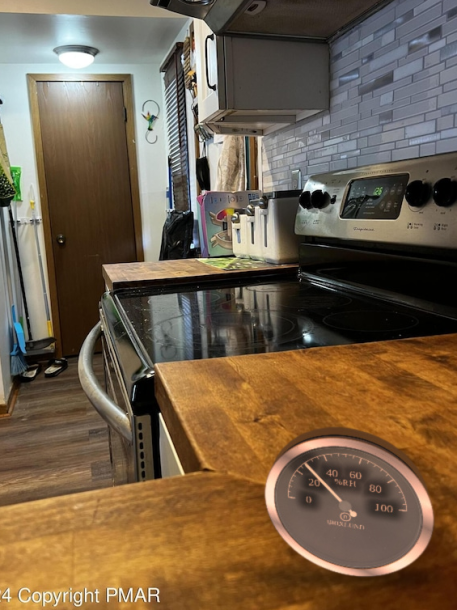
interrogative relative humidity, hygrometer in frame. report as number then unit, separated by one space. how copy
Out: 28 %
